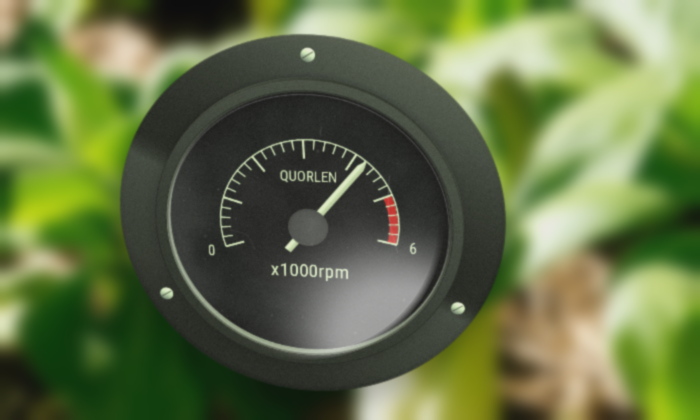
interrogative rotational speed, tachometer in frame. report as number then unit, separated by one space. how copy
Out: 4200 rpm
